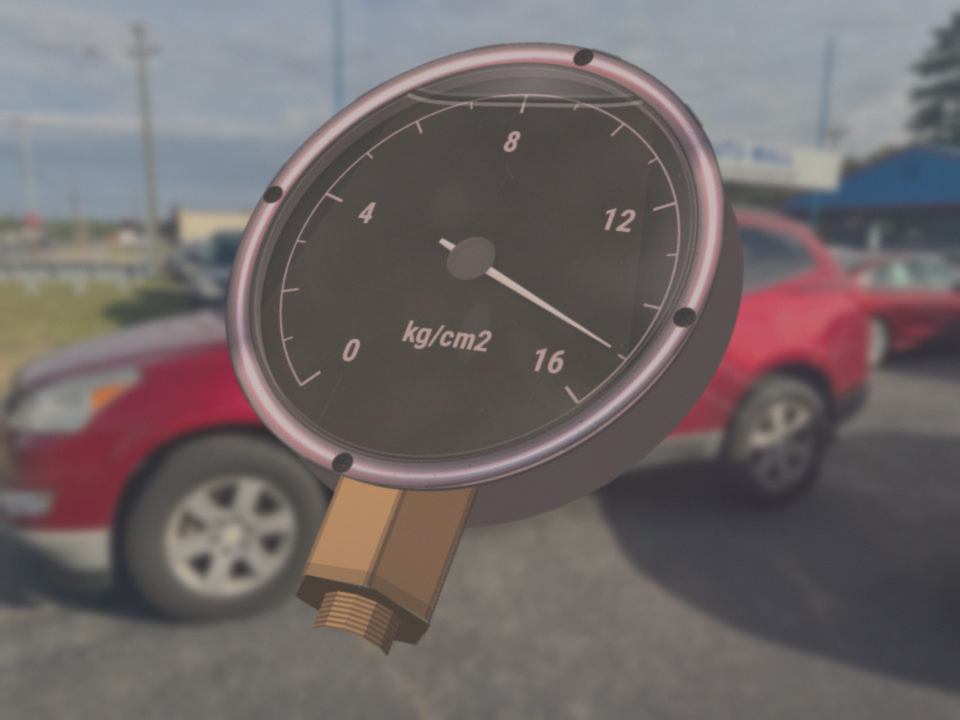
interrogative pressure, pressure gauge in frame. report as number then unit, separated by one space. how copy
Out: 15 kg/cm²
